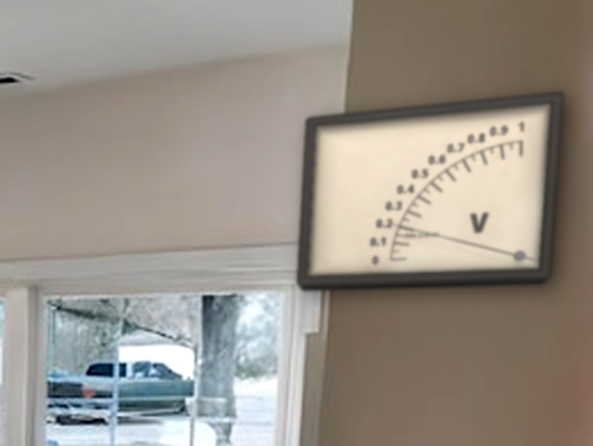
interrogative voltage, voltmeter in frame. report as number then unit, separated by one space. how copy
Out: 0.2 V
